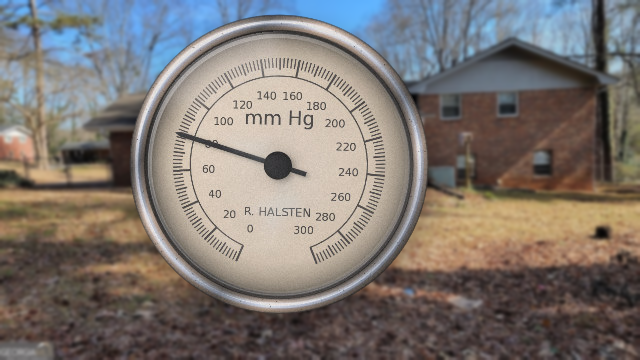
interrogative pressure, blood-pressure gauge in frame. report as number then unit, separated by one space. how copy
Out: 80 mmHg
